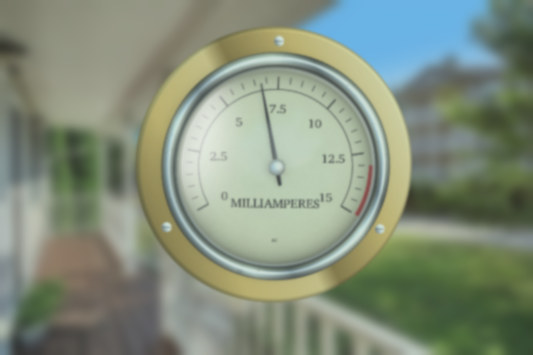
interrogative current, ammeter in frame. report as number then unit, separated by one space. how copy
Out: 6.75 mA
